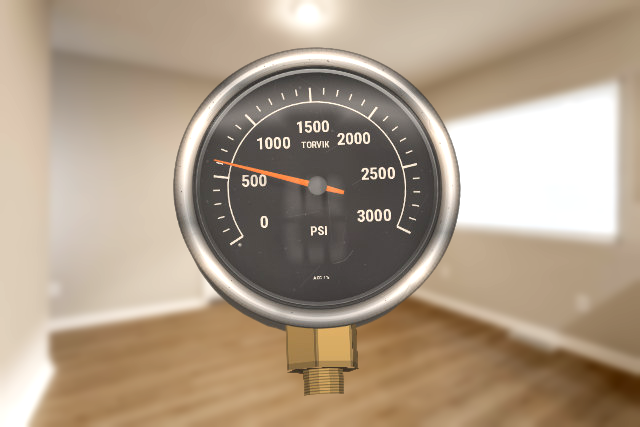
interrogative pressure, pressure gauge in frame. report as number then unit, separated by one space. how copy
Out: 600 psi
